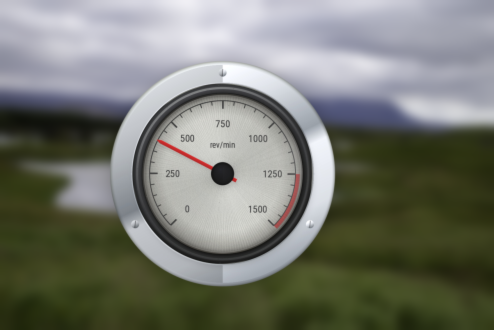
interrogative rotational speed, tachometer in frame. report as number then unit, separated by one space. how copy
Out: 400 rpm
